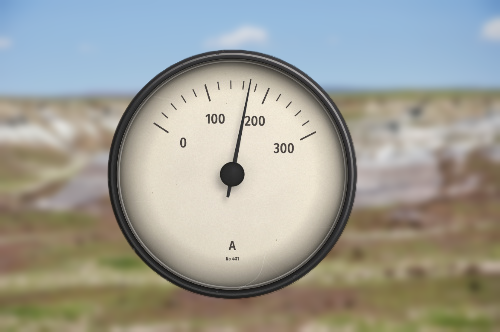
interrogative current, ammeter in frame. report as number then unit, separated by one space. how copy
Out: 170 A
